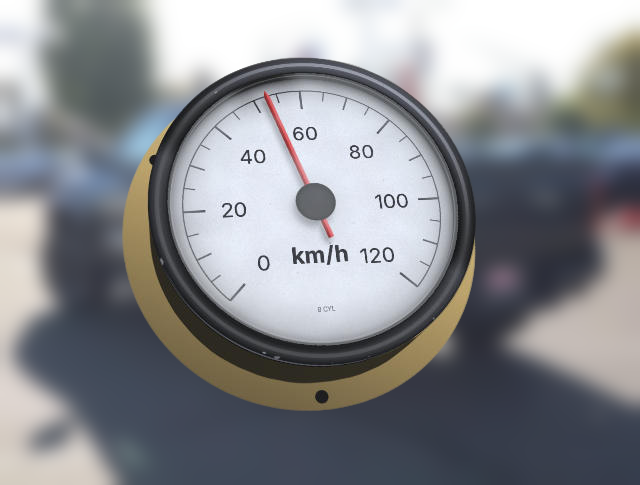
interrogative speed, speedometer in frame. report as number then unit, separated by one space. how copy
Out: 52.5 km/h
